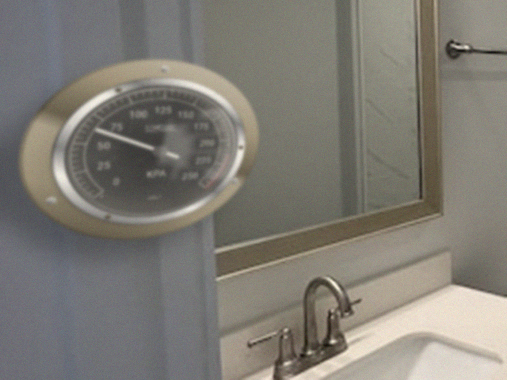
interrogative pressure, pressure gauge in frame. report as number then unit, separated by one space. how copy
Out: 65 kPa
